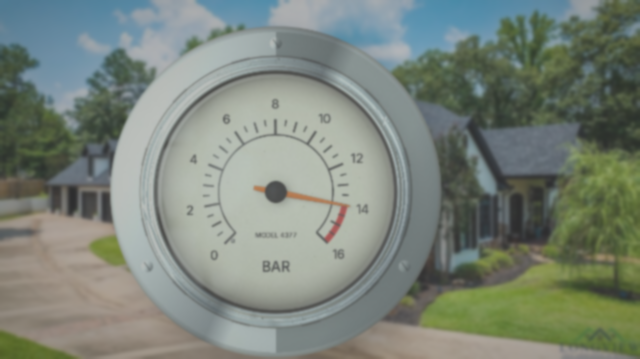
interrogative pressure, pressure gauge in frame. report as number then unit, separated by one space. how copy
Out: 14 bar
